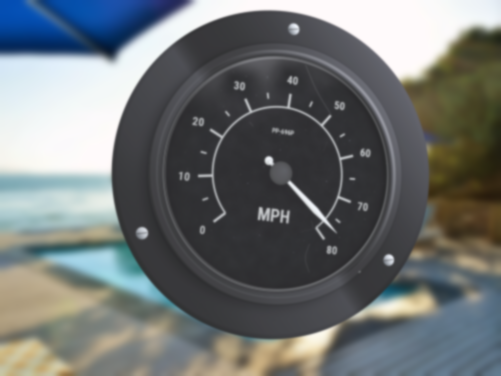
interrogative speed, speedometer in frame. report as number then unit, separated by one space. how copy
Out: 77.5 mph
